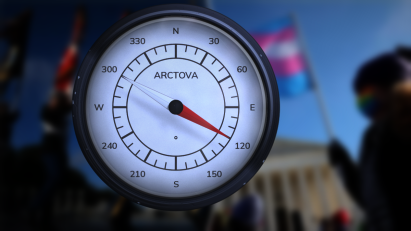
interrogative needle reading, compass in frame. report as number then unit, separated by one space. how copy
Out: 120 °
